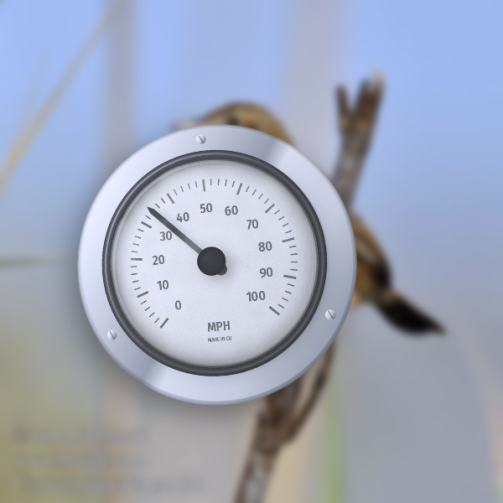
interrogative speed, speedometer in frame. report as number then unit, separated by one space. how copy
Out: 34 mph
